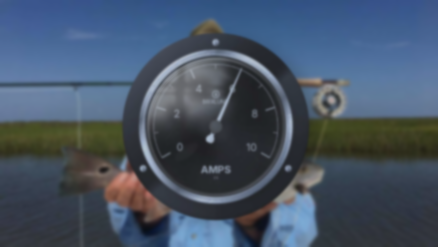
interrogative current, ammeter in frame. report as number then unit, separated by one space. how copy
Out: 6 A
